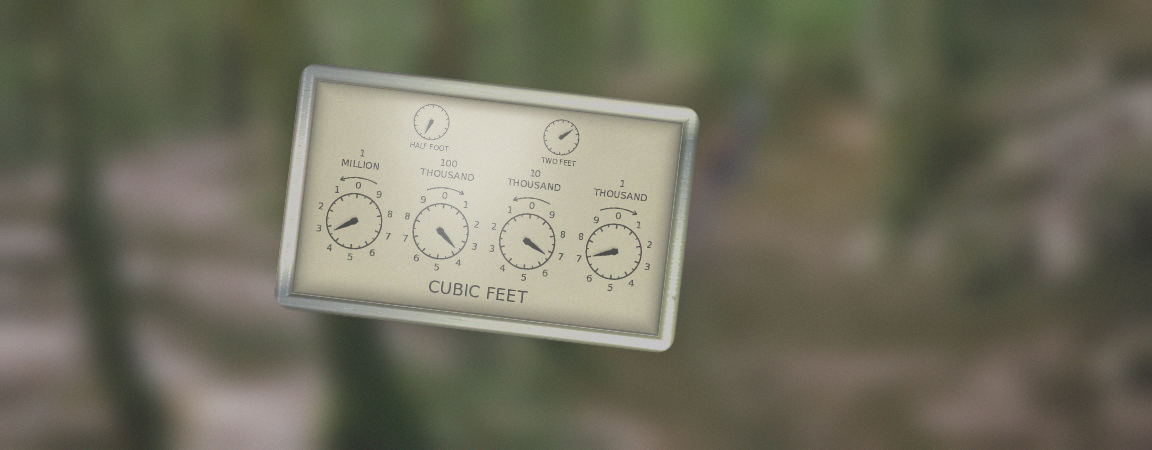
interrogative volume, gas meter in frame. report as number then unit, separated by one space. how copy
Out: 336700 ft³
